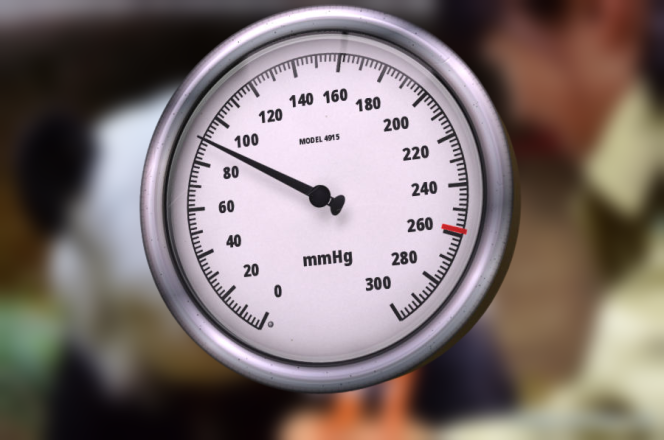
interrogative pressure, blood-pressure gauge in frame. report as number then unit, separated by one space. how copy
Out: 90 mmHg
